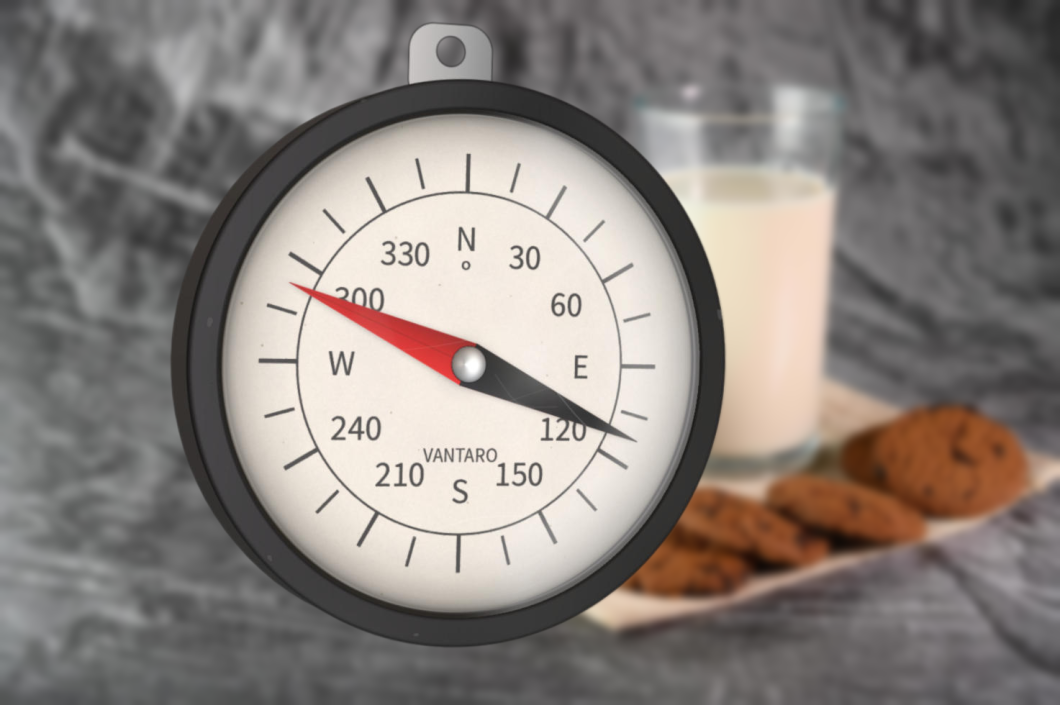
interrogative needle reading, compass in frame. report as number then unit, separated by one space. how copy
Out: 292.5 °
